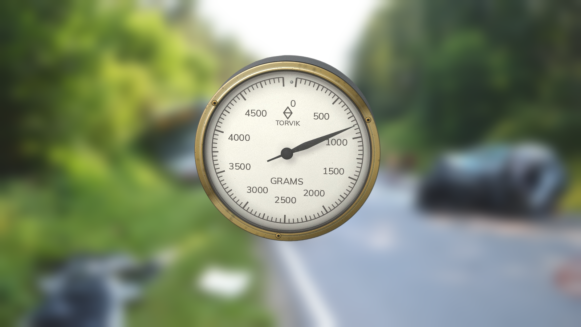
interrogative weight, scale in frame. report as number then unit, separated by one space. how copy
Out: 850 g
